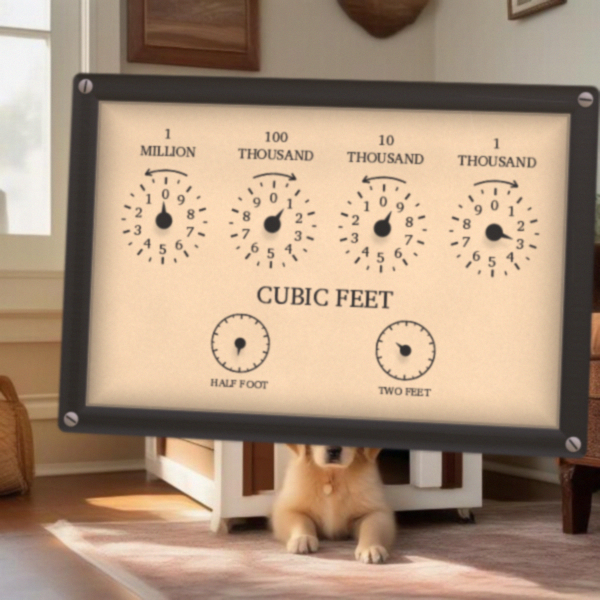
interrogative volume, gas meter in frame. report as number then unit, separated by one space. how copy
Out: 9300 ft³
